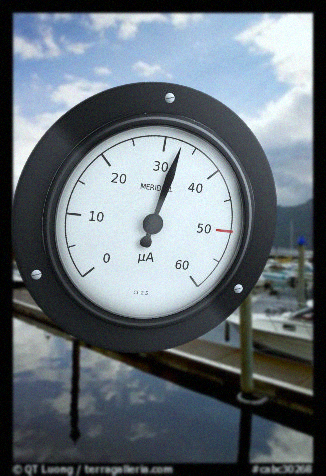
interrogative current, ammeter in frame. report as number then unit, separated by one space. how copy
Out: 32.5 µA
